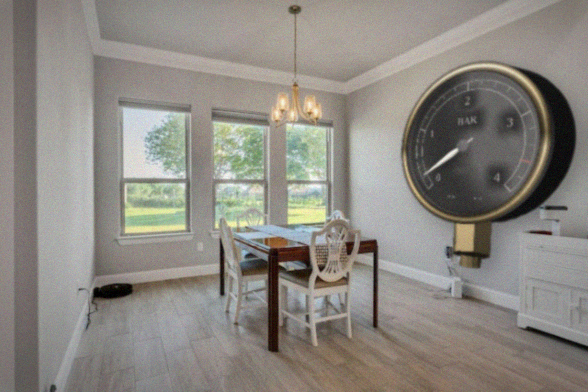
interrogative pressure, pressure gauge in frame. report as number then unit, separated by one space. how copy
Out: 0.2 bar
